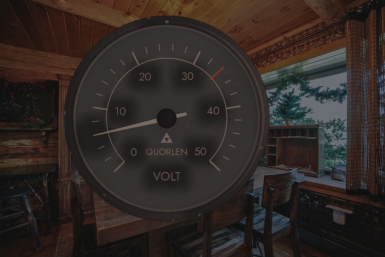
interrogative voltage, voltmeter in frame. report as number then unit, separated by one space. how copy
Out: 6 V
